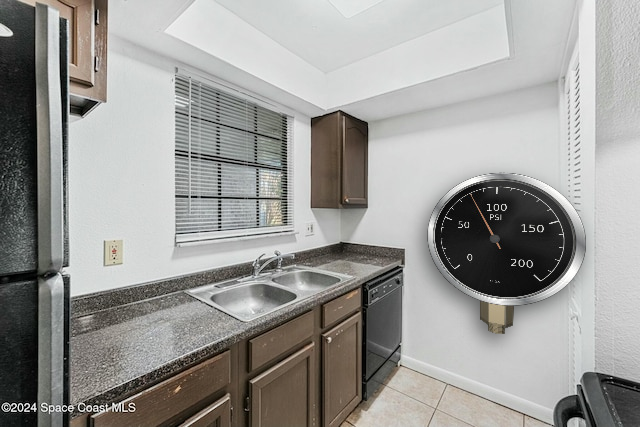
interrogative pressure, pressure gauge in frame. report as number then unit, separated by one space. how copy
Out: 80 psi
